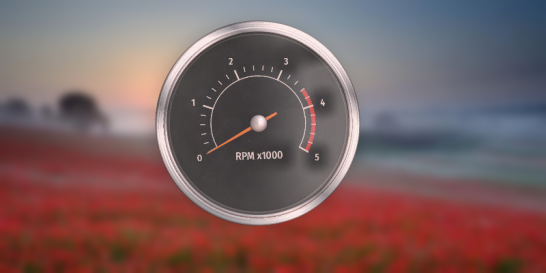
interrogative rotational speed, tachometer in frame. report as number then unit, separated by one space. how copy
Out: 0 rpm
